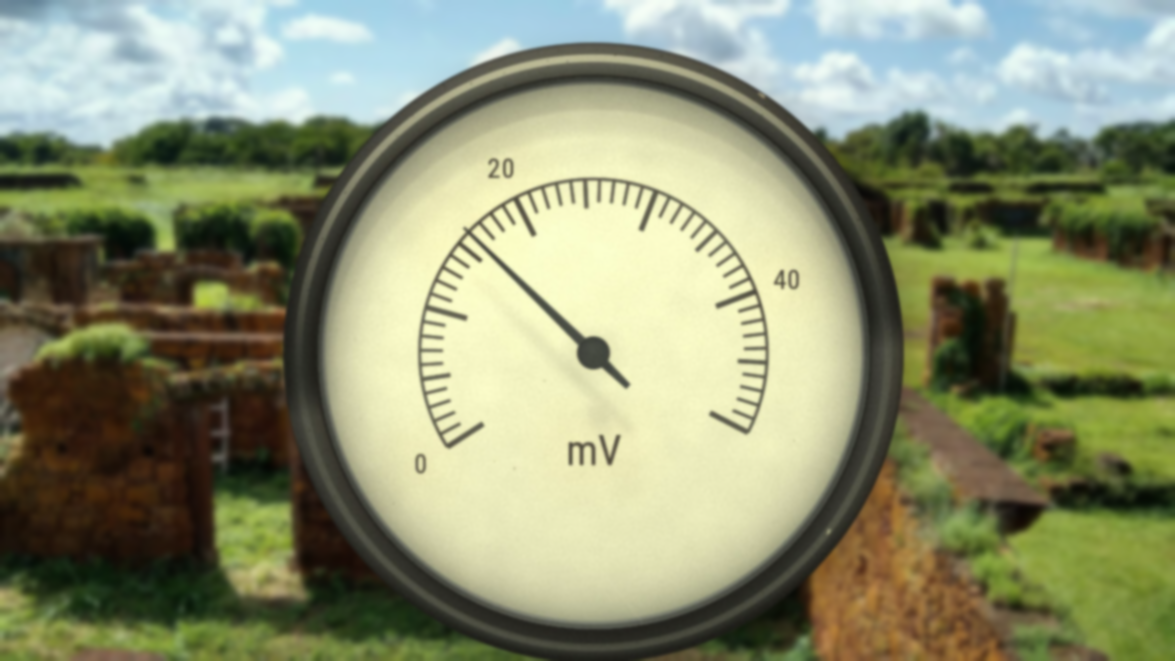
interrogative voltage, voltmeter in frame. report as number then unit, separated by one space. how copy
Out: 16 mV
